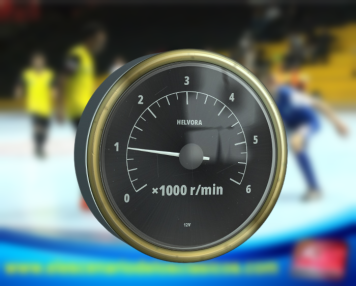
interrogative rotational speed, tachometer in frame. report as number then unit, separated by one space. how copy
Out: 1000 rpm
